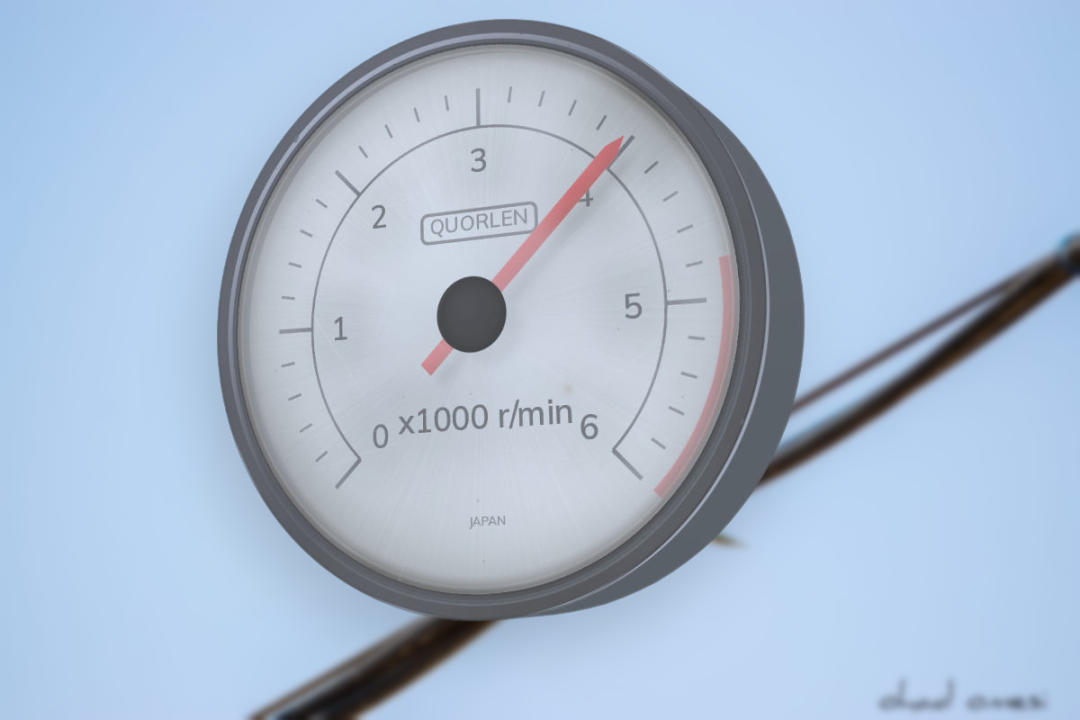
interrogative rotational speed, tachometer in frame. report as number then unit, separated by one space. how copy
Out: 4000 rpm
